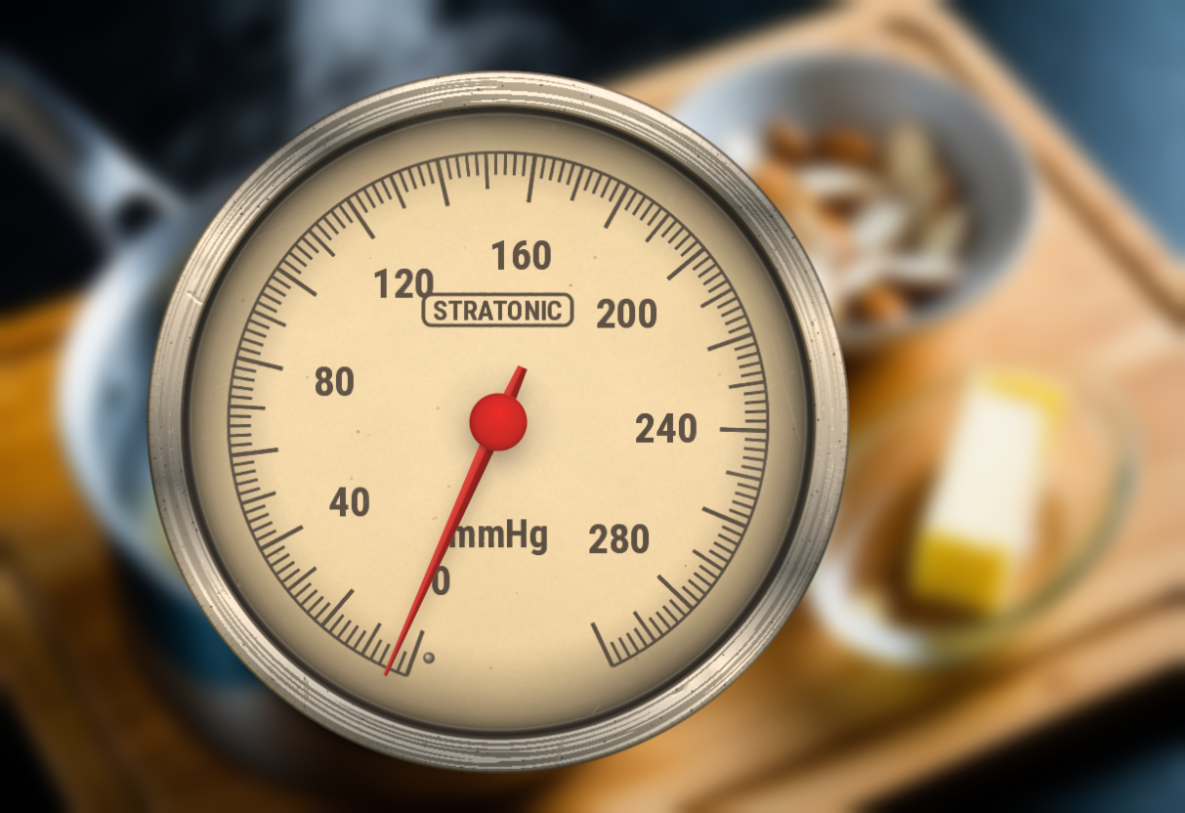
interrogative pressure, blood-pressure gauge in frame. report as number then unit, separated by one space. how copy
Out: 4 mmHg
